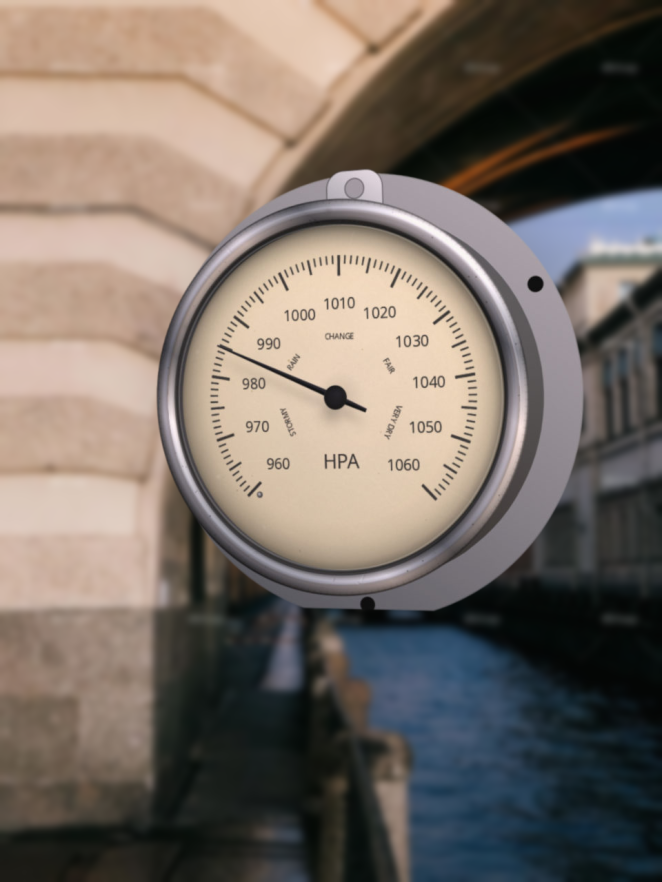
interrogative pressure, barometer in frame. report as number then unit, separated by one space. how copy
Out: 985 hPa
